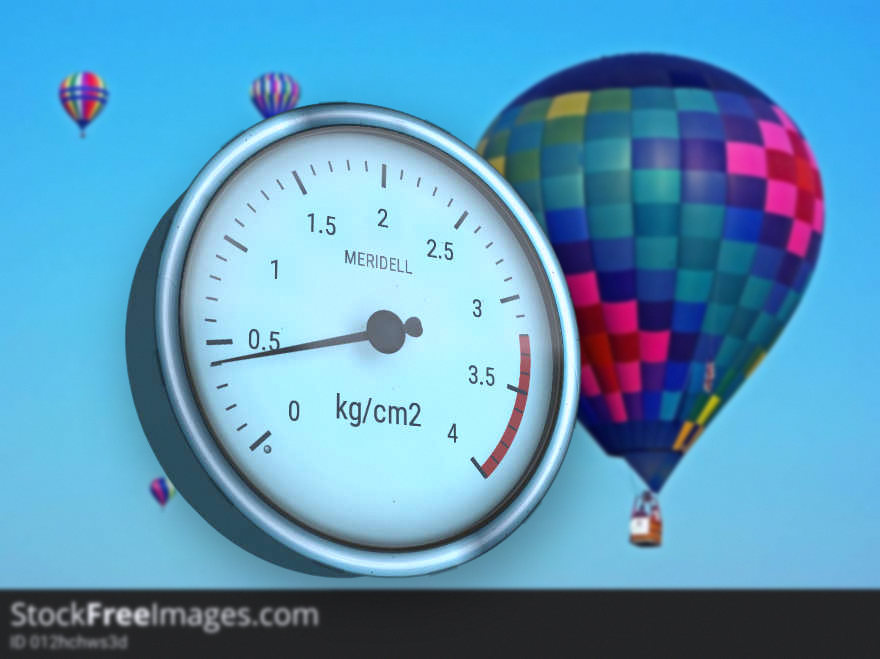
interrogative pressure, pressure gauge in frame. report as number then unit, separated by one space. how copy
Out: 0.4 kg/cm²
